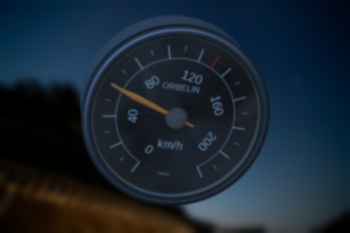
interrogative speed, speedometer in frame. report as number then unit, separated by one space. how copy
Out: 60 km/h
